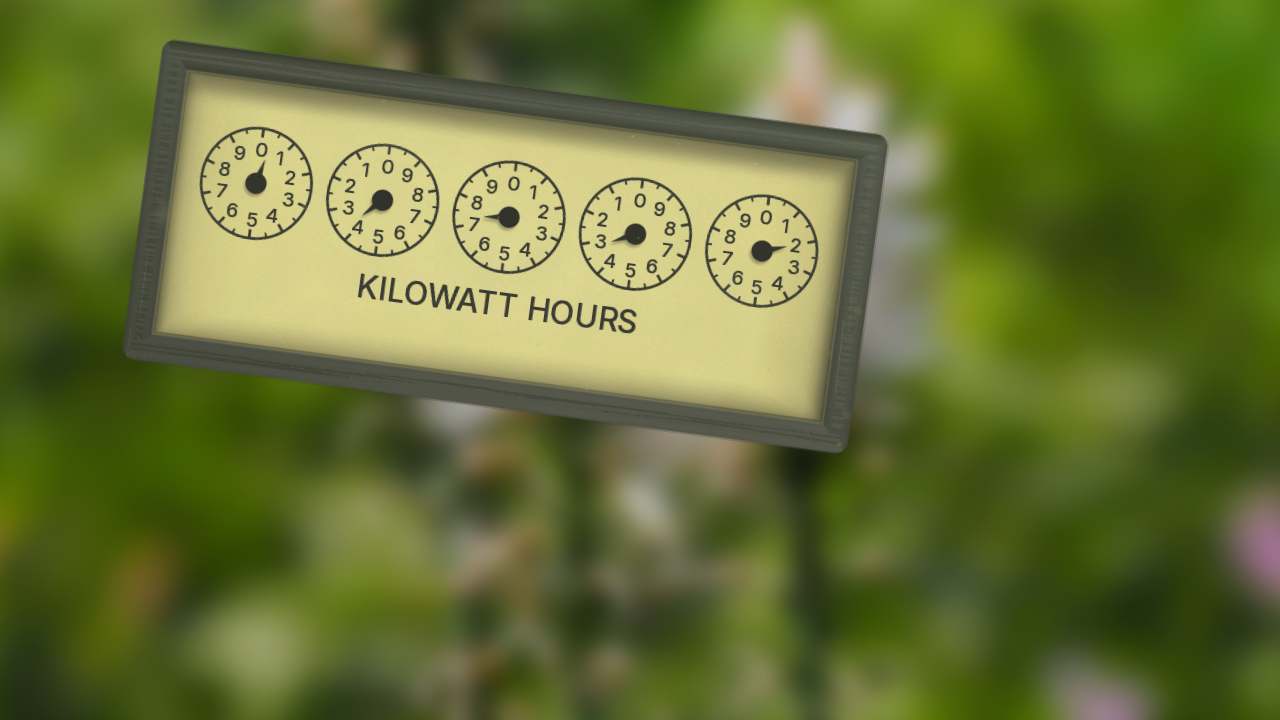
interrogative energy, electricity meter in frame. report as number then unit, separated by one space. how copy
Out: 3732 kWh
